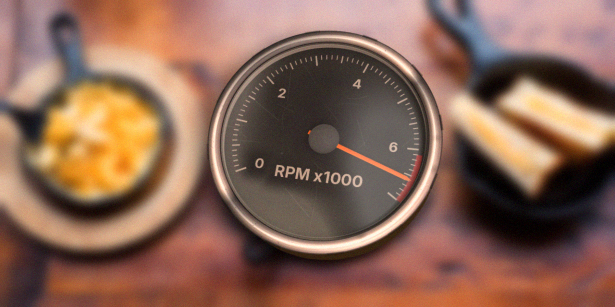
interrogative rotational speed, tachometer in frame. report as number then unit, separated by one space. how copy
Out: 6600 rpm
